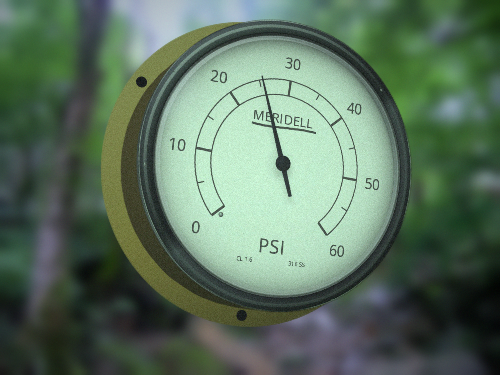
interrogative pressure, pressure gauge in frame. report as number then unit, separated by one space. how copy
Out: 25 psi
